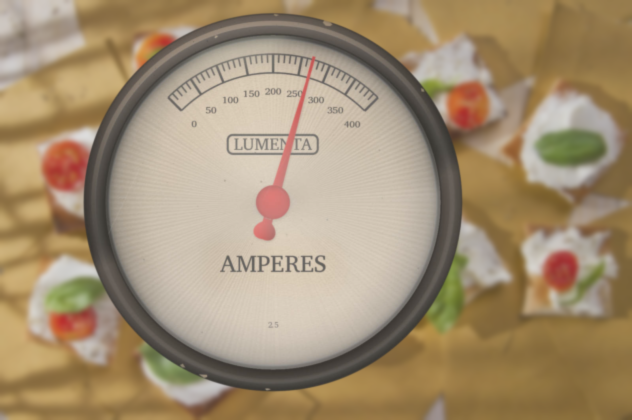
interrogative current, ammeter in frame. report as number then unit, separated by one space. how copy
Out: 270 A
